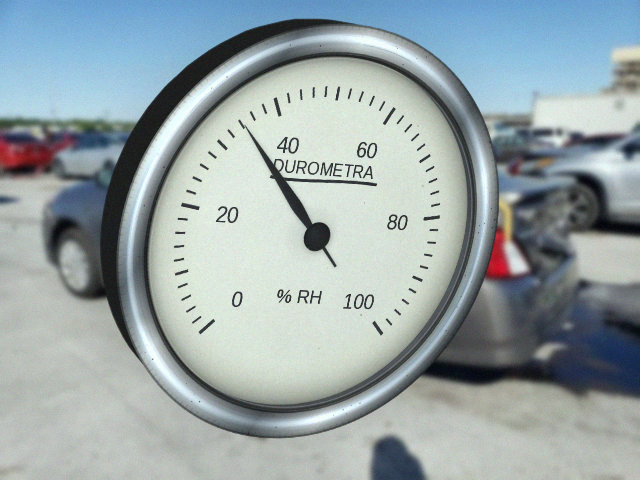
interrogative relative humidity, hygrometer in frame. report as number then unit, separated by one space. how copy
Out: 34 %
